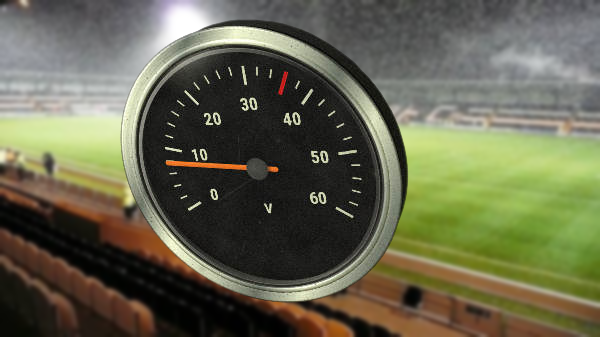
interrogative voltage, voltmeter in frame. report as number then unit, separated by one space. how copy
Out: 8 V
